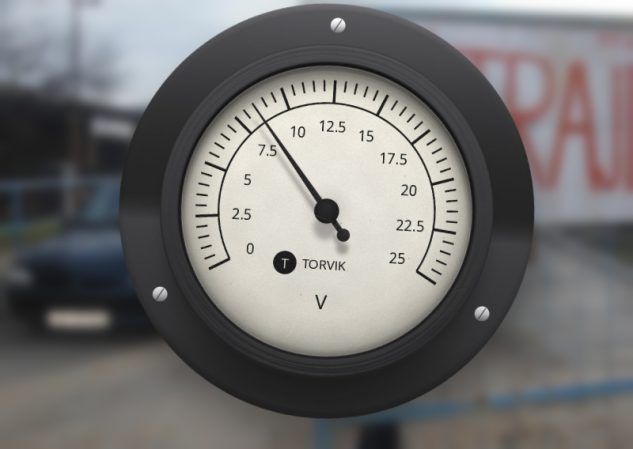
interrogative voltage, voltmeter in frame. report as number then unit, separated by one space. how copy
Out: 8.5 V
